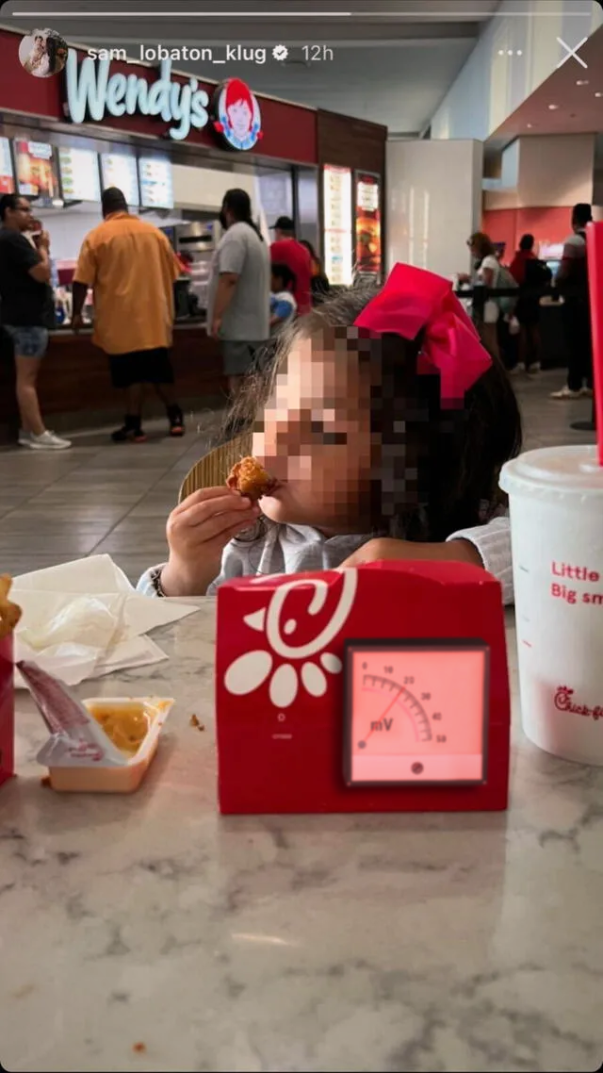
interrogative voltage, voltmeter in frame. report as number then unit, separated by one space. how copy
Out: 20 mV
